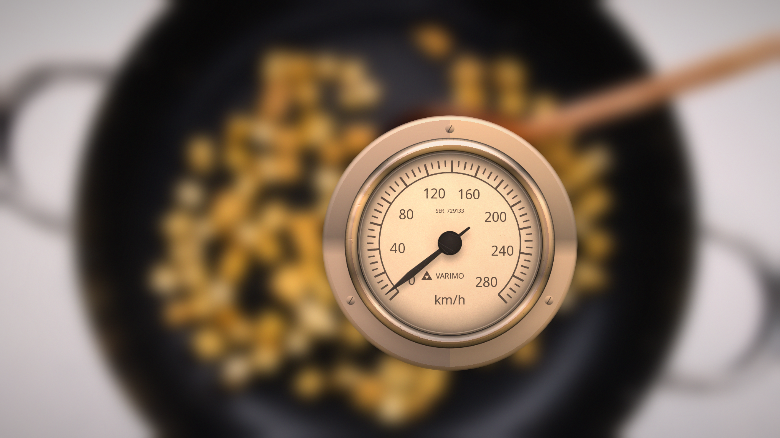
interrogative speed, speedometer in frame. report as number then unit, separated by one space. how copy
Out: 5 km/h
